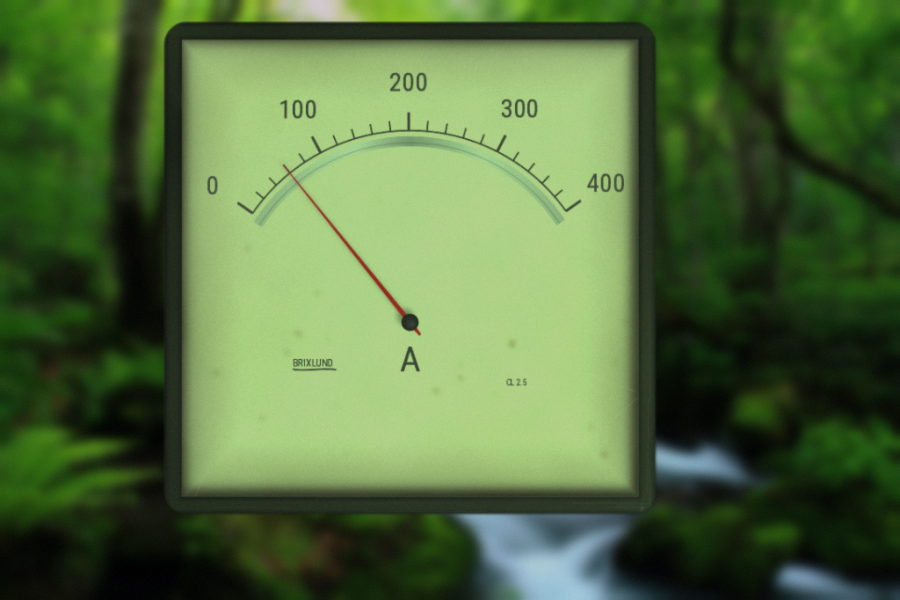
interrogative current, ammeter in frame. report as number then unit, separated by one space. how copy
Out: 60 A
